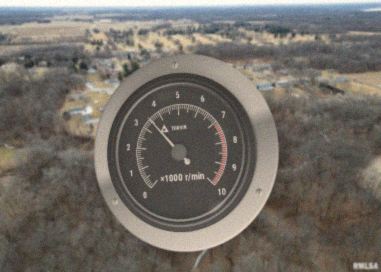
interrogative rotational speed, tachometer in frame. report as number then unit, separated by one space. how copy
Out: 3500 rpm
